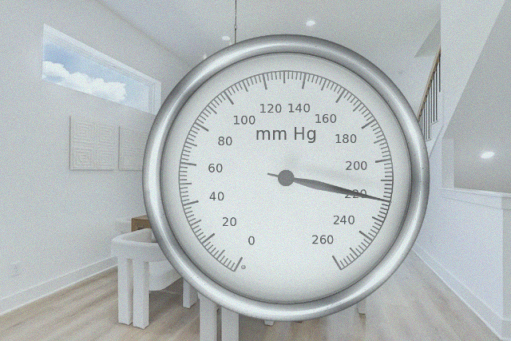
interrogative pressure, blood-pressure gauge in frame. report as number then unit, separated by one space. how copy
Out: 220 mmHg
